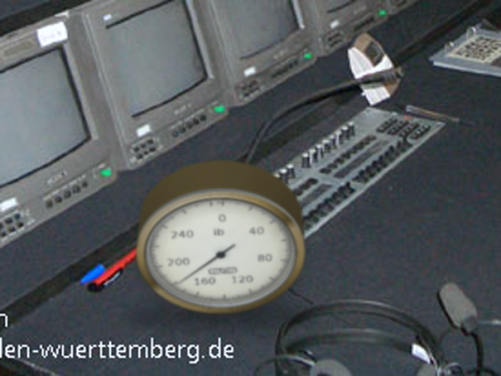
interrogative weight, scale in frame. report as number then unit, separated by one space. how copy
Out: 180 lb
